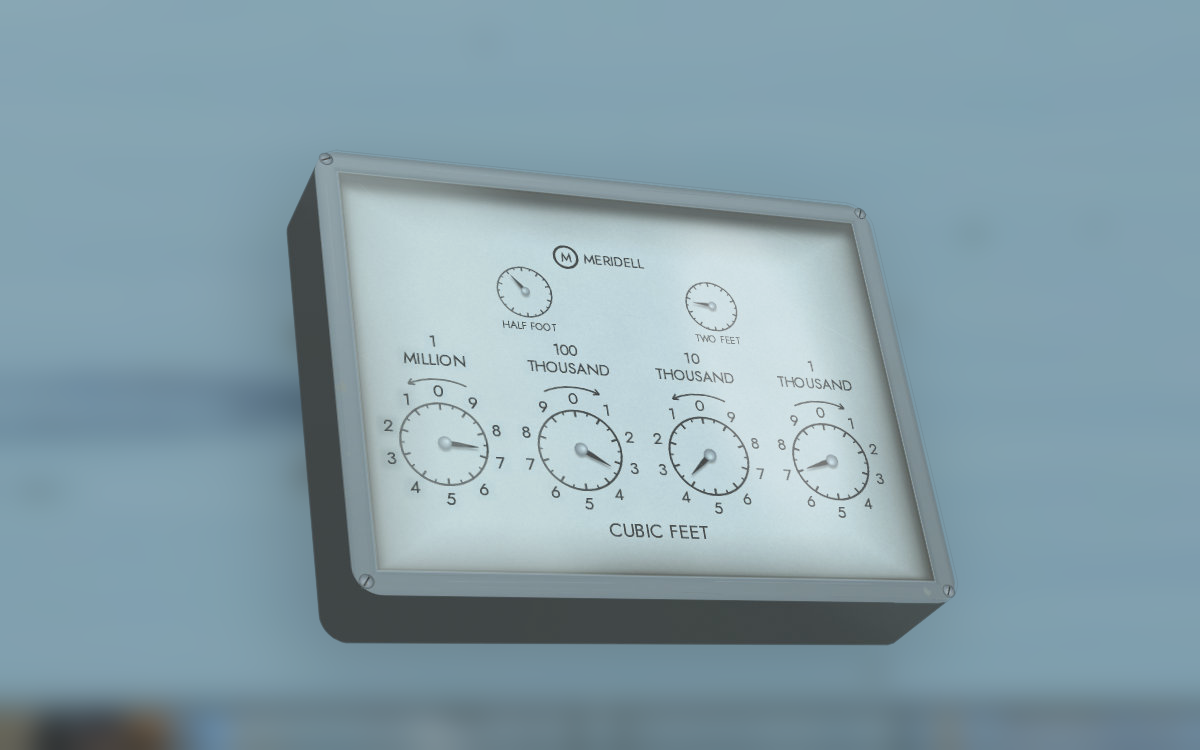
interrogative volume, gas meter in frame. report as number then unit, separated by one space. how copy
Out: 733700 ft³
